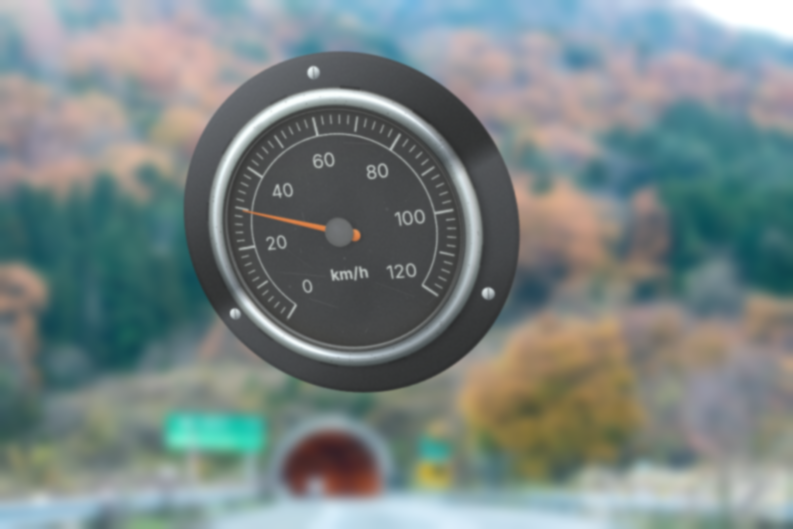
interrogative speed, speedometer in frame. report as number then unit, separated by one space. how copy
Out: 30 km/h
